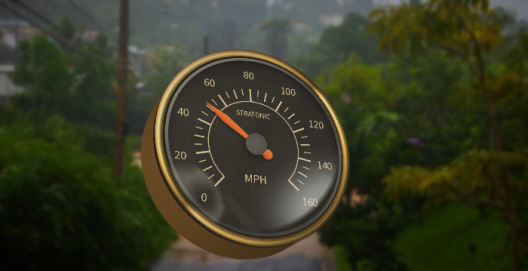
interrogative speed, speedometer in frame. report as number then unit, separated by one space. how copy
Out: 50 mph
